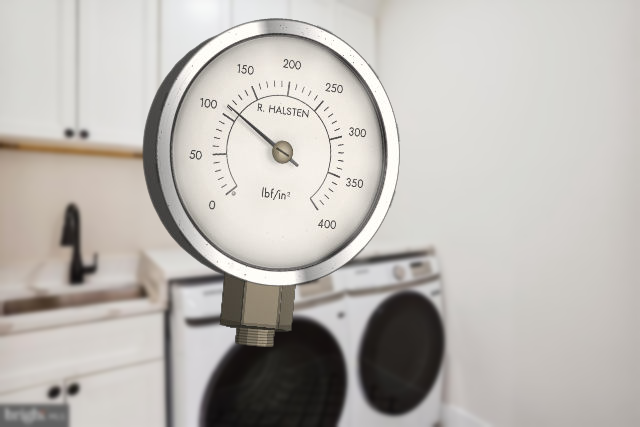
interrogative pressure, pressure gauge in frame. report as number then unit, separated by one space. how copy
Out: 110 psi
